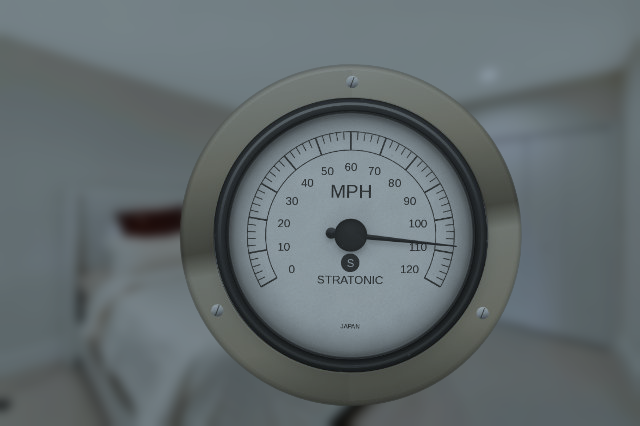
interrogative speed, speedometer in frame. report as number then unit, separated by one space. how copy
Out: 108 mph
